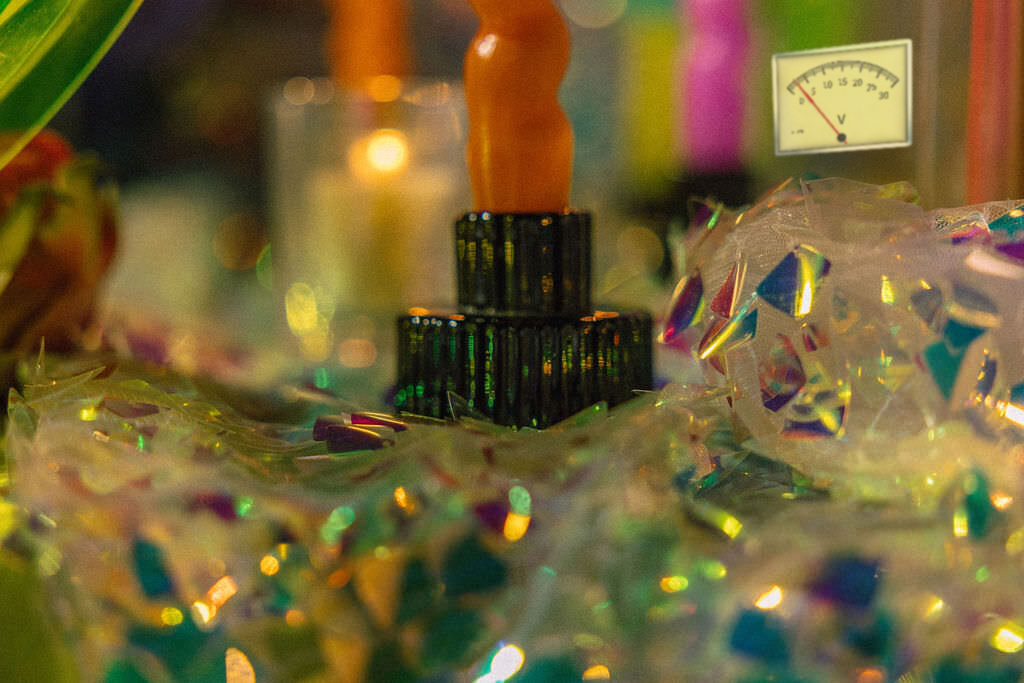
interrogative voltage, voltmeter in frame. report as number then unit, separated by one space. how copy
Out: 2.5 V
